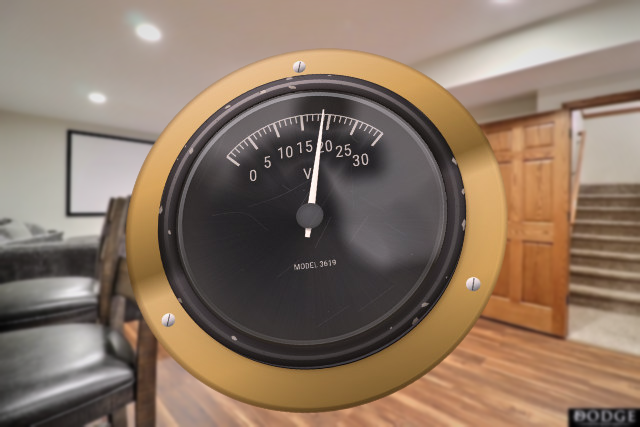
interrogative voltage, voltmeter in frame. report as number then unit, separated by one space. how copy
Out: 19 V
